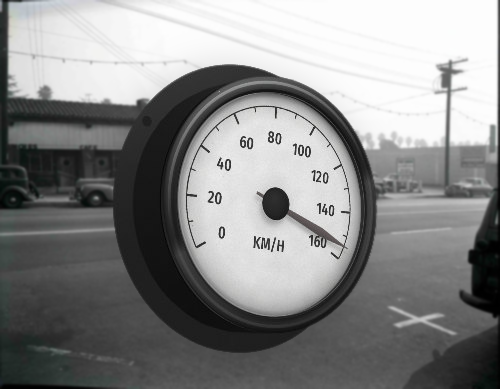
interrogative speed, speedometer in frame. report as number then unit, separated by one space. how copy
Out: 155 km/h
